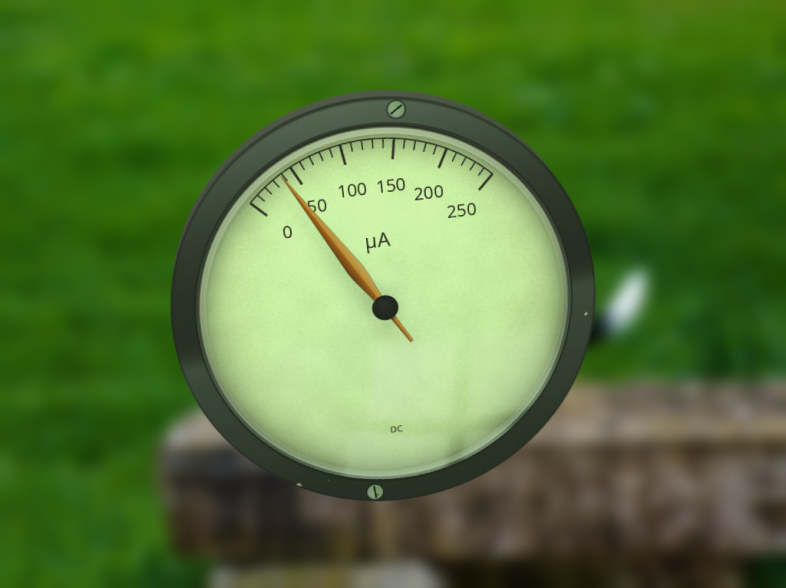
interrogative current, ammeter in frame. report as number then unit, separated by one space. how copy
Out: 40 µA
